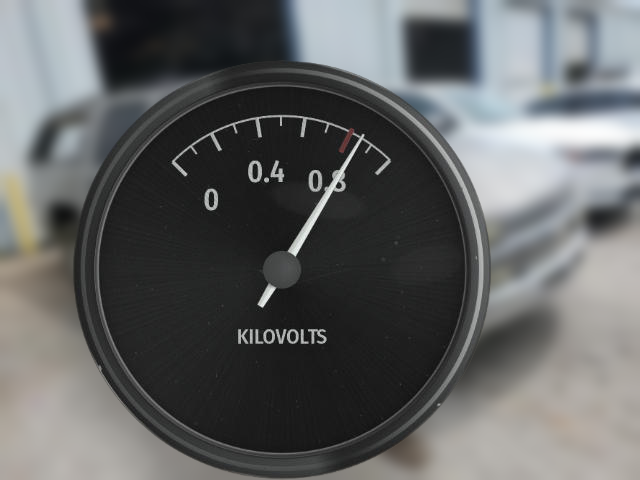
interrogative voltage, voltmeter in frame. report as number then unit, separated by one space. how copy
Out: 0.85 kV
